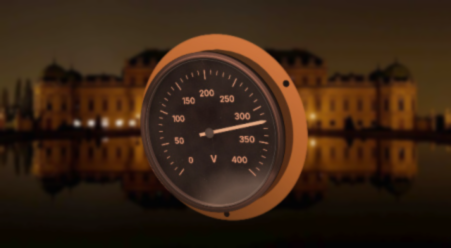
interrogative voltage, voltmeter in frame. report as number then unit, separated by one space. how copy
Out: 320 V
